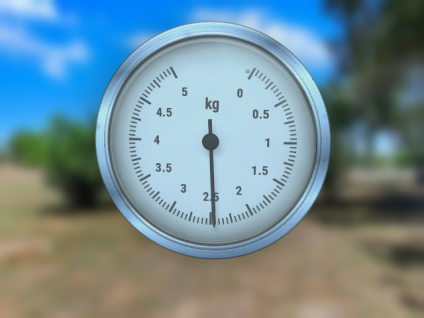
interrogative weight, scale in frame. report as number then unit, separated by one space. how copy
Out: 2.45 kg
